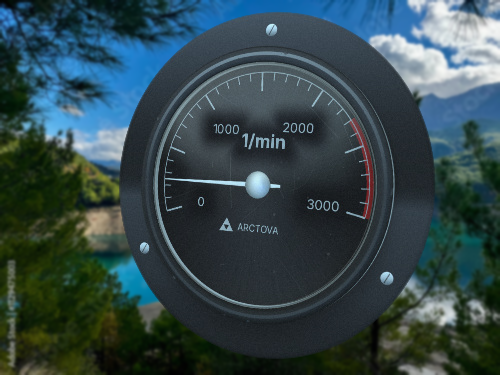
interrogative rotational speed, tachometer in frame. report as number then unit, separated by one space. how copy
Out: 250 rpm
